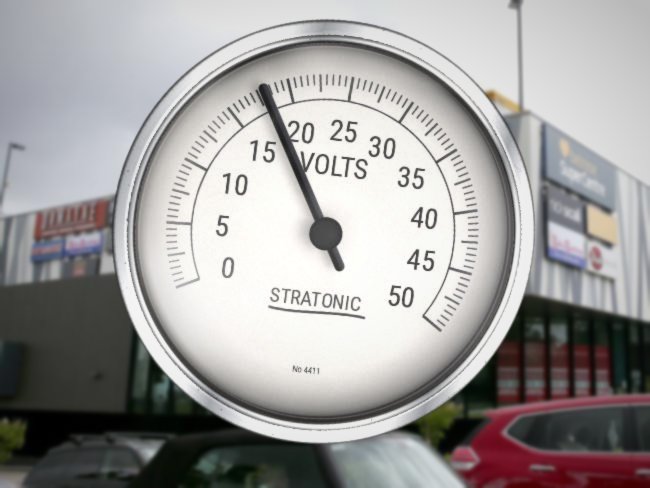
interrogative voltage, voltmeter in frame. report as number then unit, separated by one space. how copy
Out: 18 V
